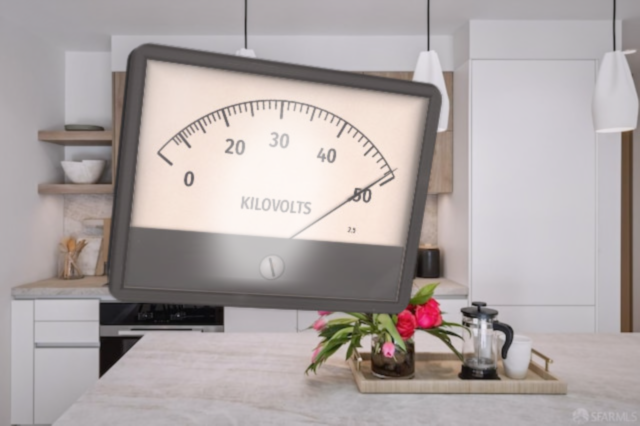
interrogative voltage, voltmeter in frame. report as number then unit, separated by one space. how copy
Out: 49 kV
